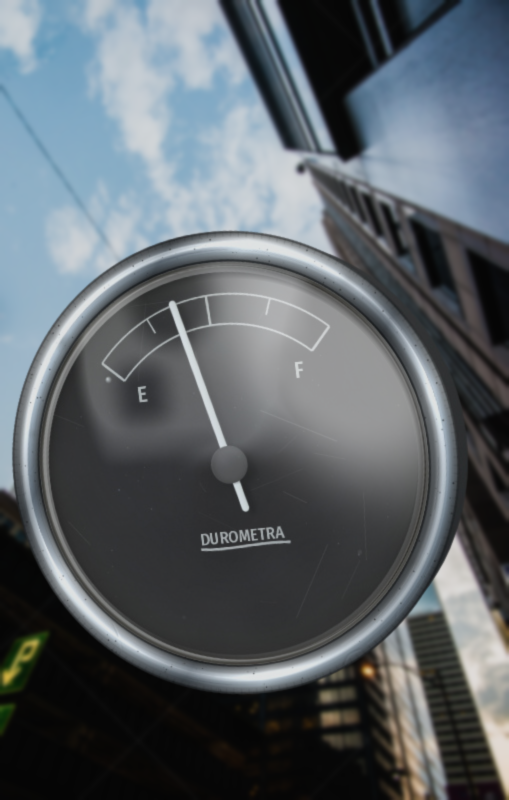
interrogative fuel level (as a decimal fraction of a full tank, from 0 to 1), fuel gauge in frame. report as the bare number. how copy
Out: 0.375
